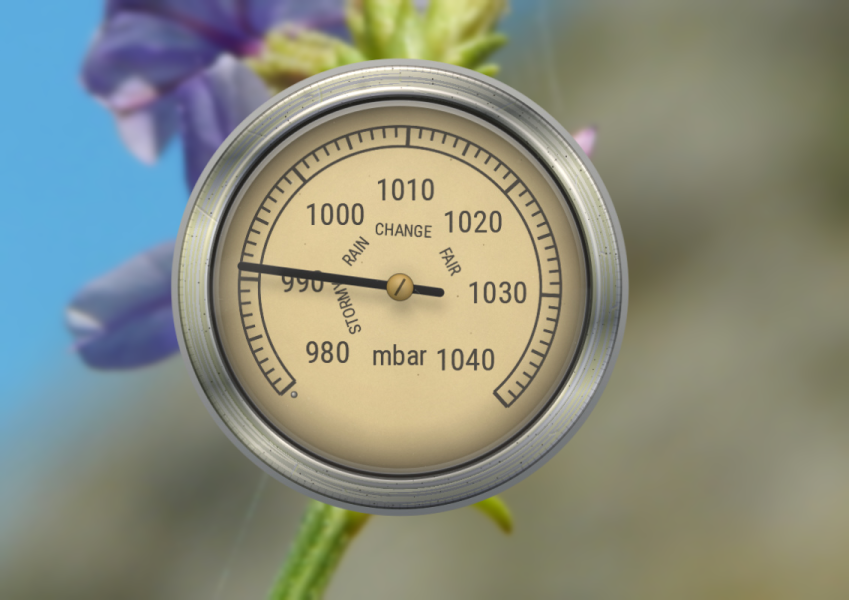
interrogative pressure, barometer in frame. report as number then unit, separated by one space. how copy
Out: 991 mbar
